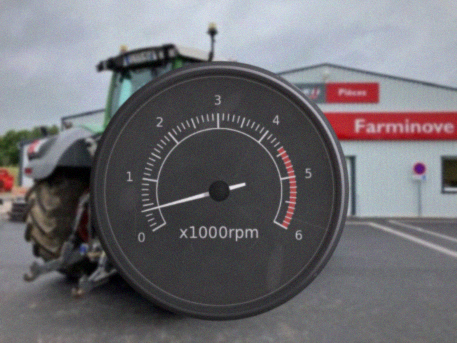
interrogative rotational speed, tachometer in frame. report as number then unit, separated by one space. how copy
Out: 400 rpm
